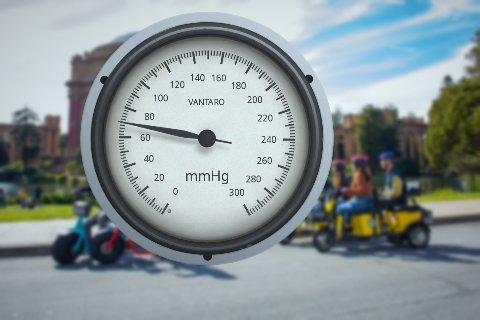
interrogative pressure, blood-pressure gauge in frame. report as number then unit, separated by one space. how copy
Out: 70 mmHg
